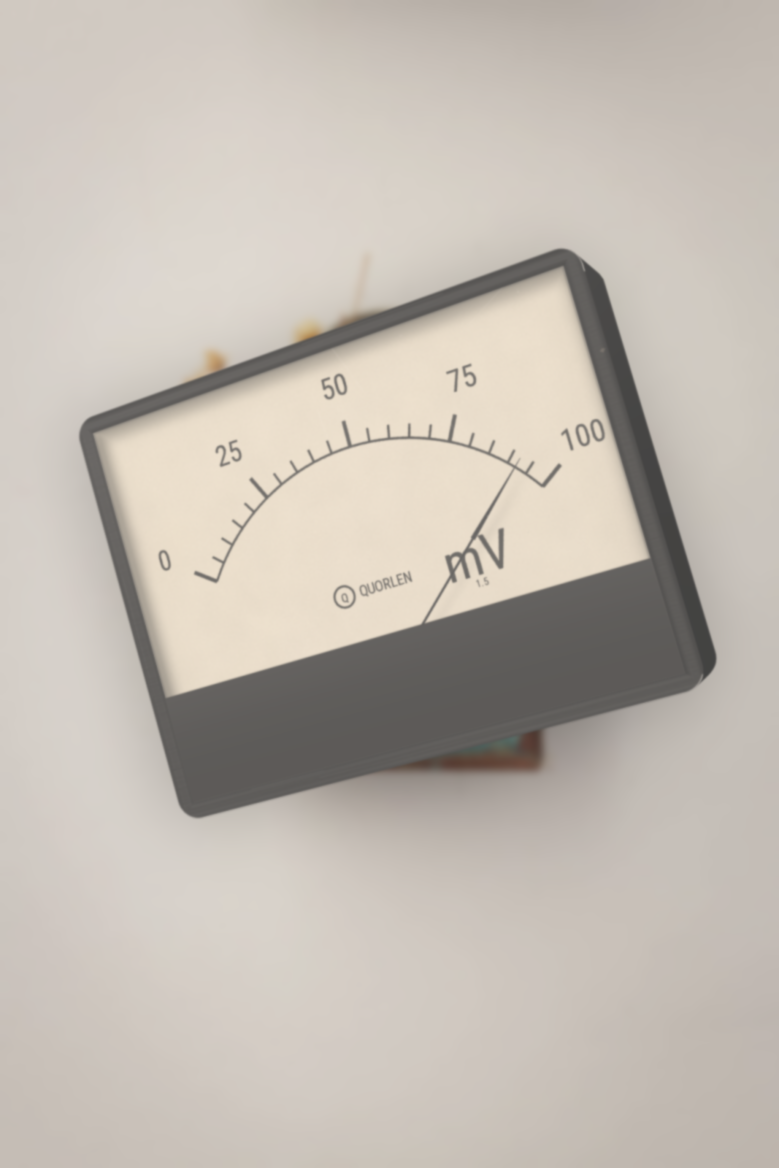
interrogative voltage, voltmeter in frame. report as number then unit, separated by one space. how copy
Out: 92.5 mV
